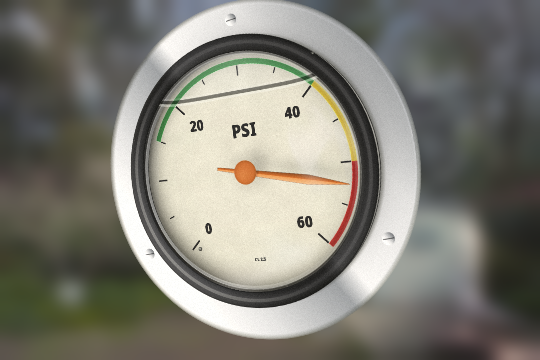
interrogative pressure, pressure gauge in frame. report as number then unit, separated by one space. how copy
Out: 52.5 psi
